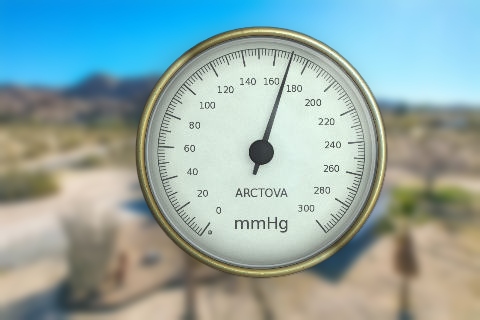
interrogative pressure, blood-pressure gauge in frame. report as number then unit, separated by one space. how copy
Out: 170 mmHg
